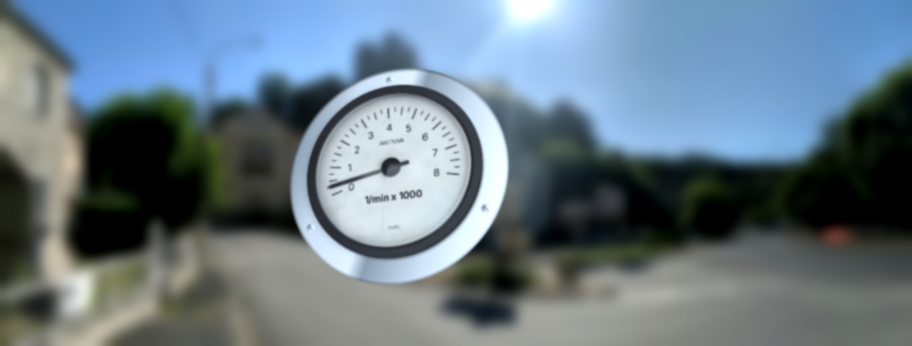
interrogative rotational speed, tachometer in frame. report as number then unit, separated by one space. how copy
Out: 250 rpm
